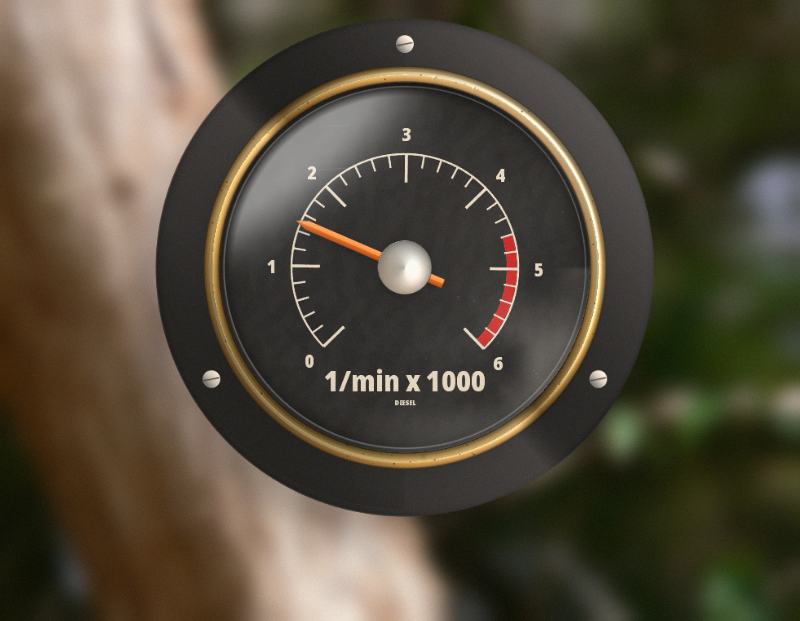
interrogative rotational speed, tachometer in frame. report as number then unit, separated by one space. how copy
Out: 1500 rpm
